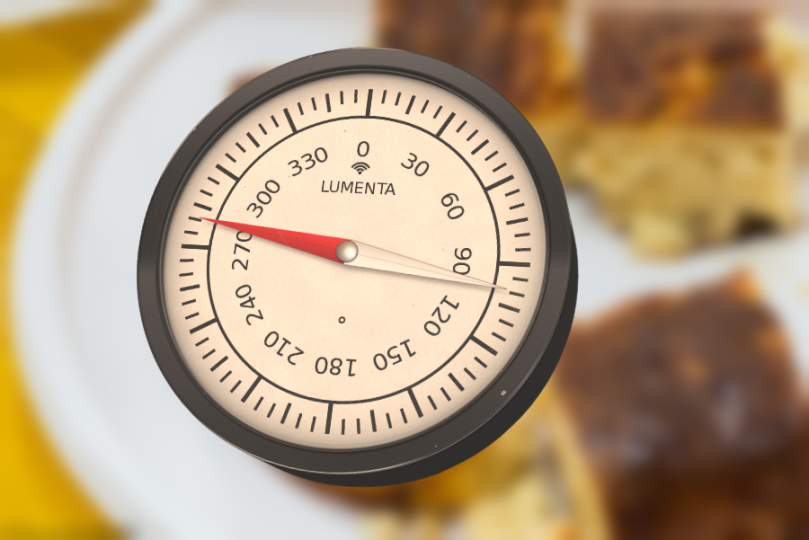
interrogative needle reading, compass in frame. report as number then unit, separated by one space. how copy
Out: 280 °
